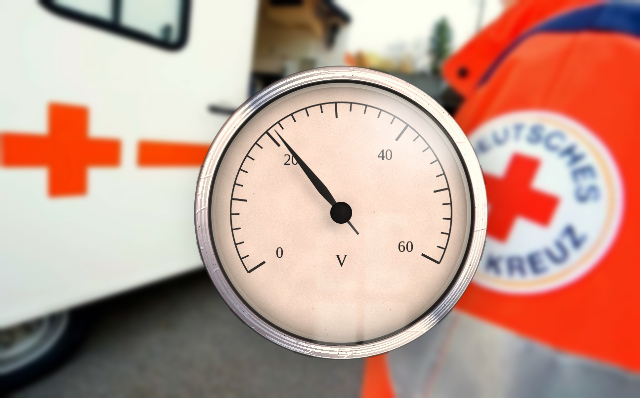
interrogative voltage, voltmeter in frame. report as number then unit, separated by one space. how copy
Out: 21 V
